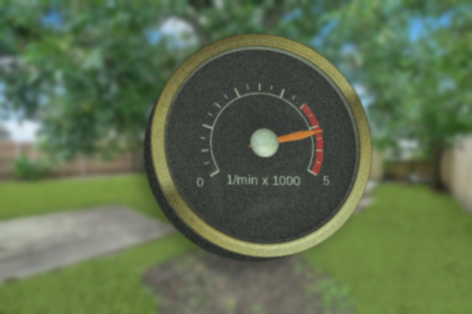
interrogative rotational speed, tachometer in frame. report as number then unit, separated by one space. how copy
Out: 4125 rpm
